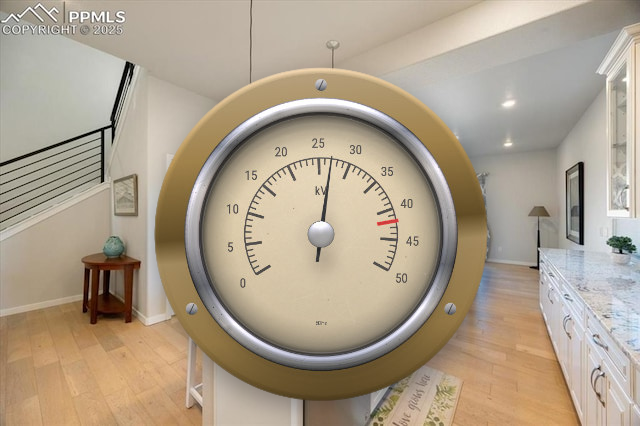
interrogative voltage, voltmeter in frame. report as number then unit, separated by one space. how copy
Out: 27 kV
